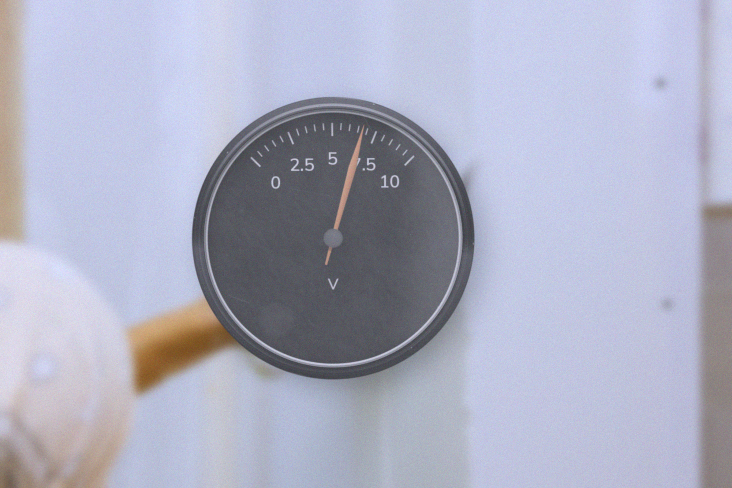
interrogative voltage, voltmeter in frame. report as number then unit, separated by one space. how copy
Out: 6.75 V
